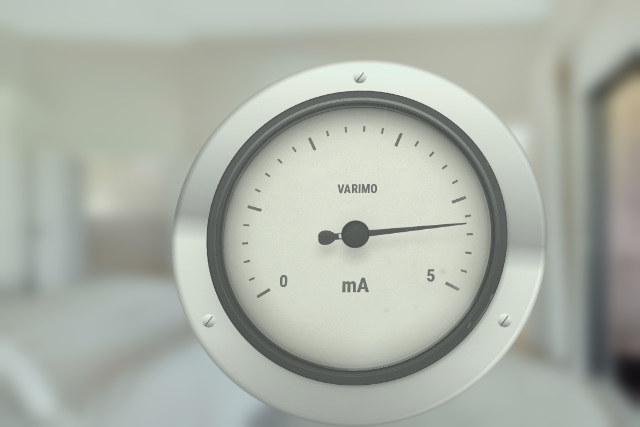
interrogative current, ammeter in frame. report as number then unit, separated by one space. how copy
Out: 4.3 mA
